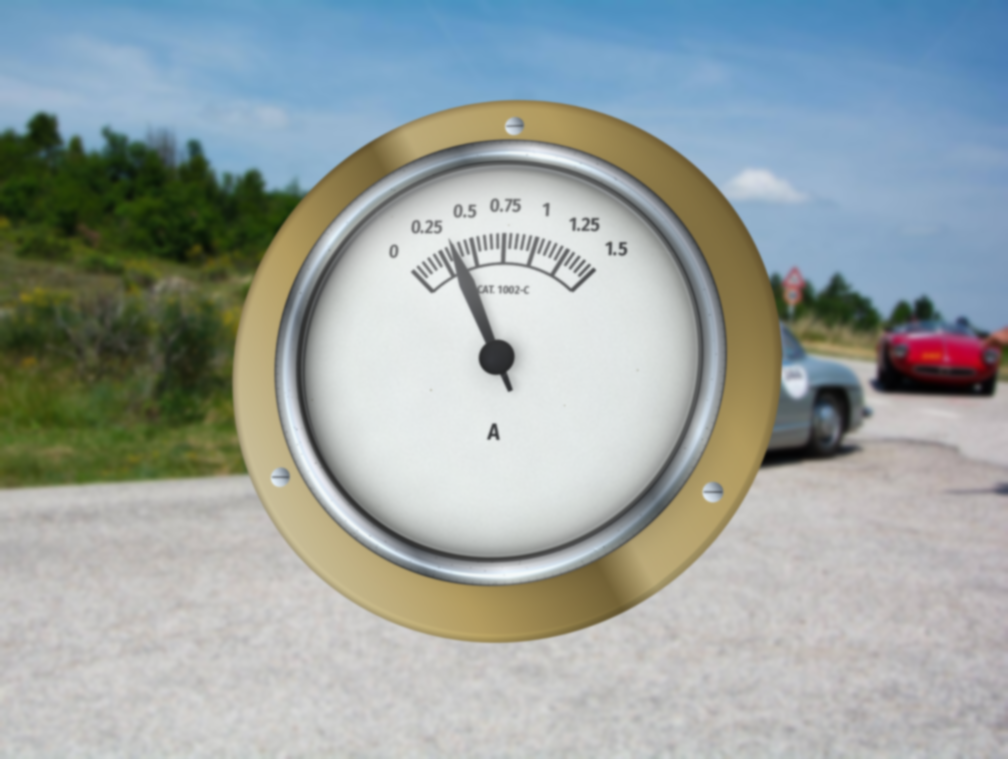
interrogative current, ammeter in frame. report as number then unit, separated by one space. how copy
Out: 0.35 A
